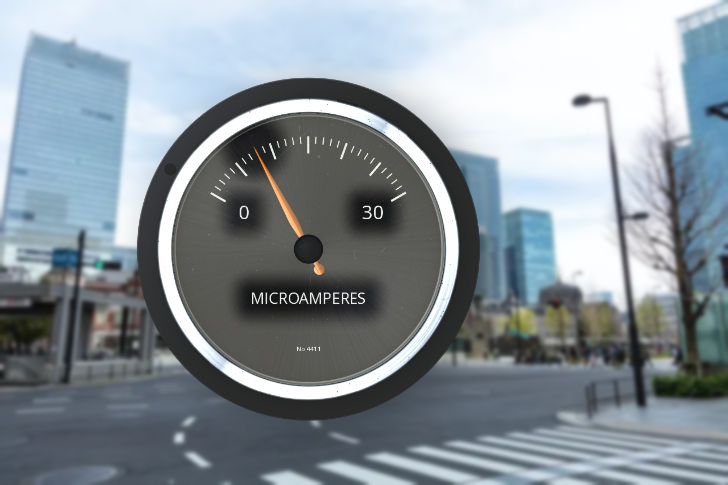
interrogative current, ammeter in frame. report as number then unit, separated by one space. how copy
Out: 8 µA
